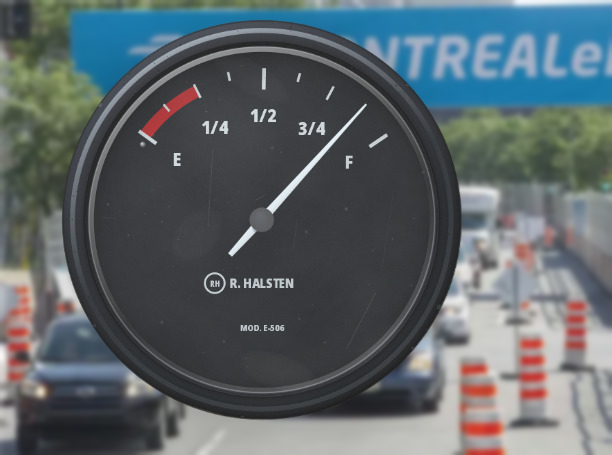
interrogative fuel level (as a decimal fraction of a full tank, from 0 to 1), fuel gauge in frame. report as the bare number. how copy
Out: 0.875
